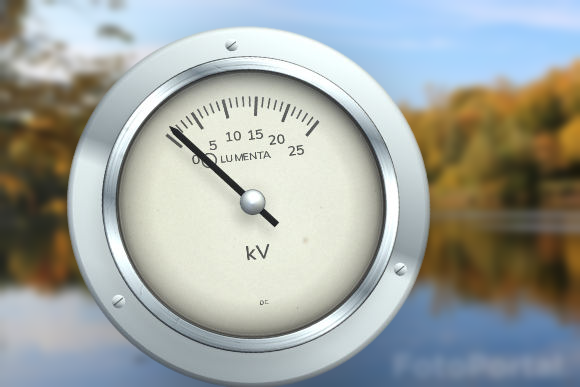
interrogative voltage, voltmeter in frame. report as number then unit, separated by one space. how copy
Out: 1 kV
